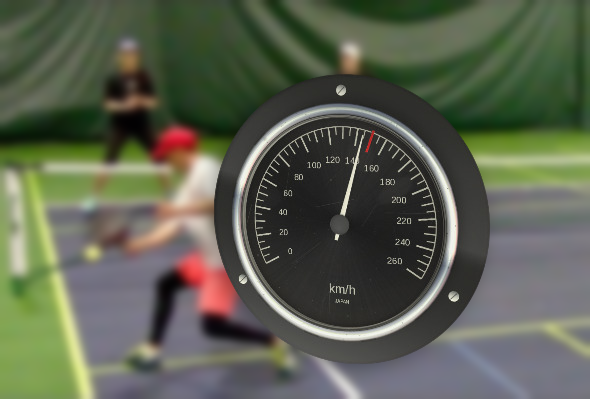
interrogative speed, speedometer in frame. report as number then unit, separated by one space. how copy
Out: 145 km/h
